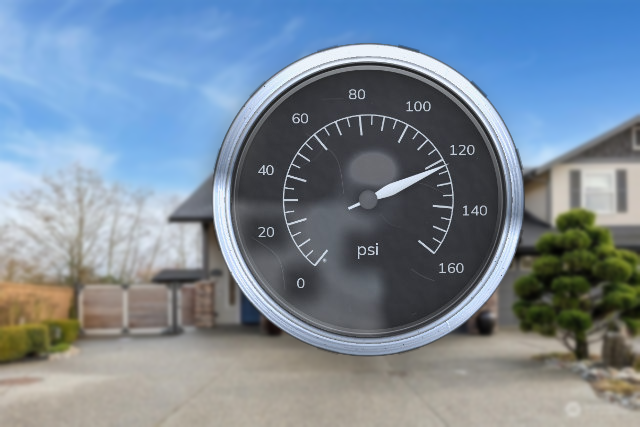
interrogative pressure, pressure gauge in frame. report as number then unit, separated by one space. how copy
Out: 122.5 psi
